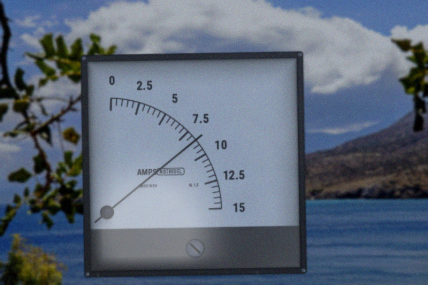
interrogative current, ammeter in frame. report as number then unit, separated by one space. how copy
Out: 8.5 A
